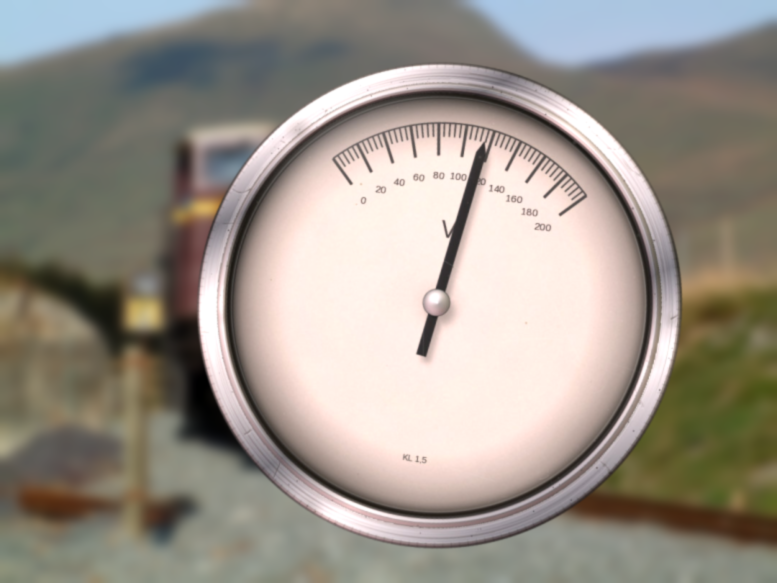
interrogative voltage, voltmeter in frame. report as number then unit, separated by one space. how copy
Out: 116 V
